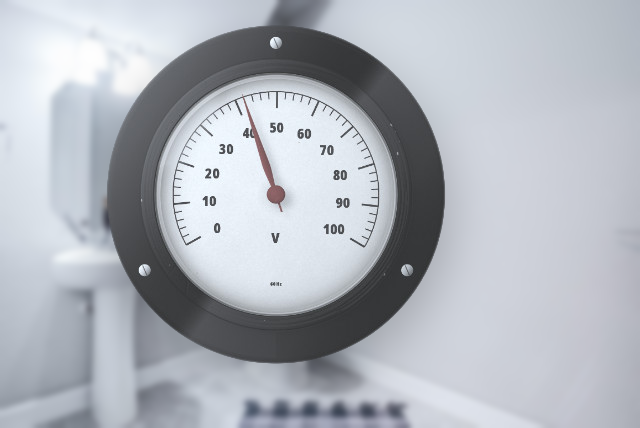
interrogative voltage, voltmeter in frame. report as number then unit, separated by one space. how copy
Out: 42 V
